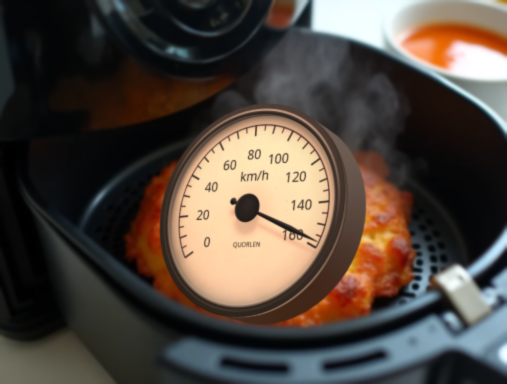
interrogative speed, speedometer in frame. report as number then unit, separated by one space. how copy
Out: 157.5 km/h
